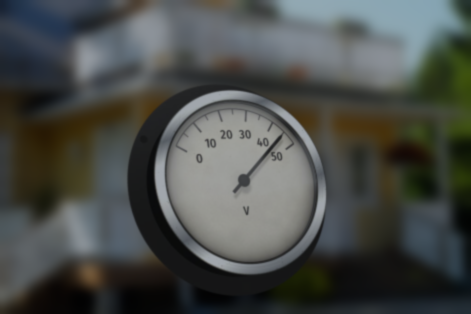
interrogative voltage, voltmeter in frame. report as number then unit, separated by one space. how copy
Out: 45 V
